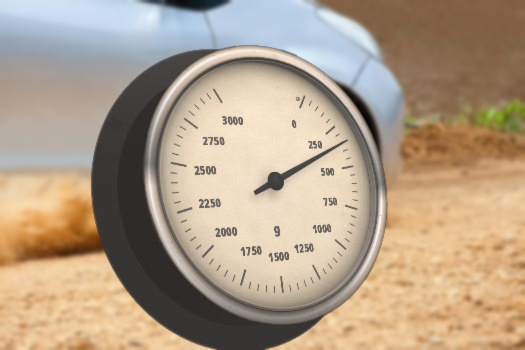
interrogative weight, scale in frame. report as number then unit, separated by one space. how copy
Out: 350 g
